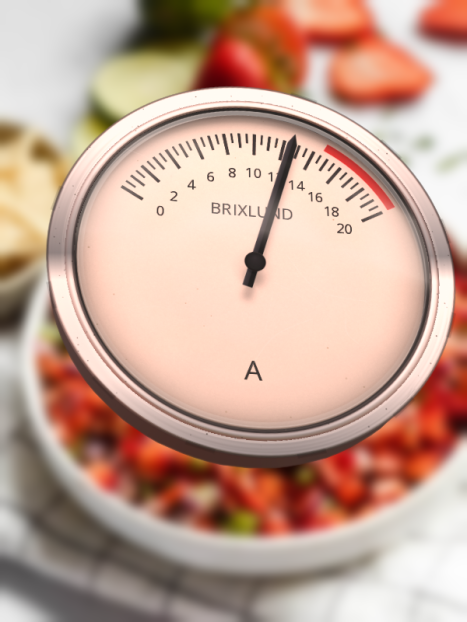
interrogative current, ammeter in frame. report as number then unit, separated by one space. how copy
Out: 12.5 A
